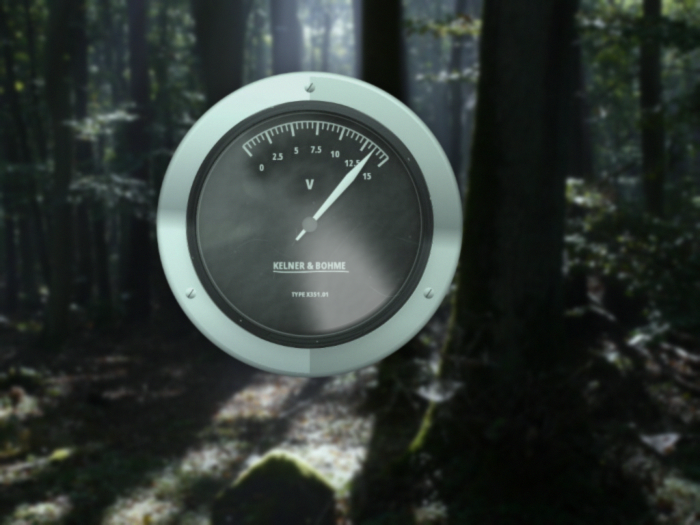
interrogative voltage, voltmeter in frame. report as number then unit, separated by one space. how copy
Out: 13.5 V
